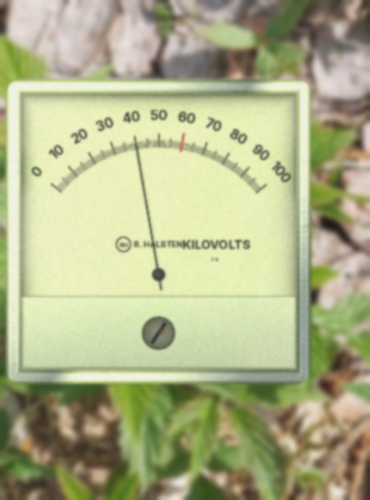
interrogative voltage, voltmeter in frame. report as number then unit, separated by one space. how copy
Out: 40 kV
